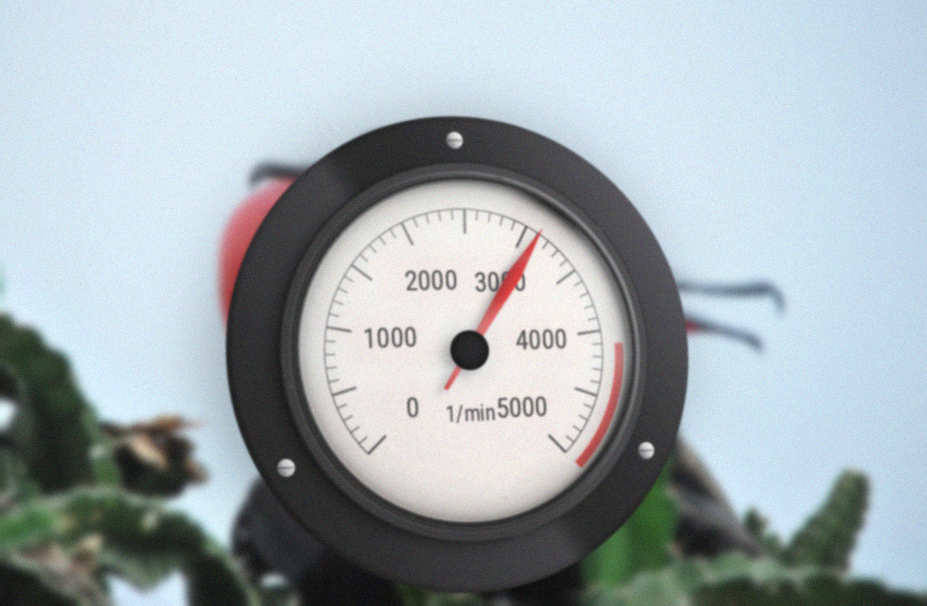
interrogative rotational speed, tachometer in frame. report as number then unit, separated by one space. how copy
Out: 3100 rpm
